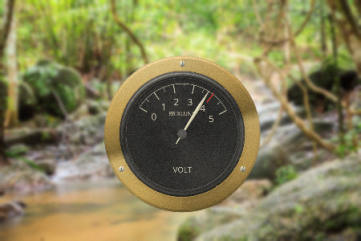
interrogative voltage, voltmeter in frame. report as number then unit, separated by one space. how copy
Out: 3.75 V
